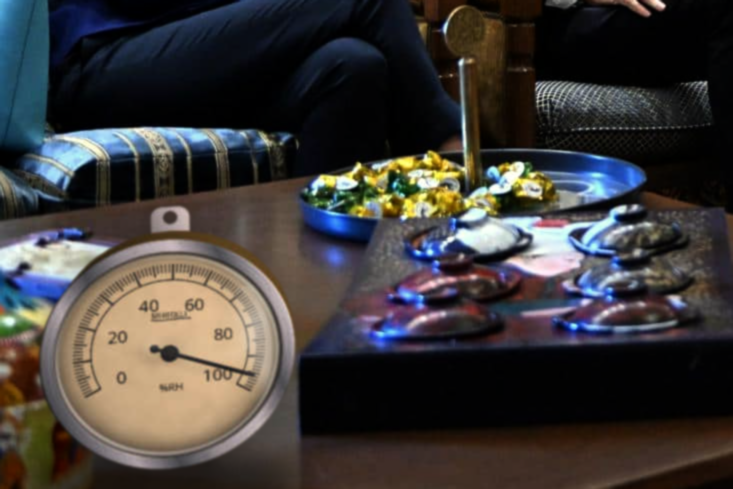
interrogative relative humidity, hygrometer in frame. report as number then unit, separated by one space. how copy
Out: 95 %
